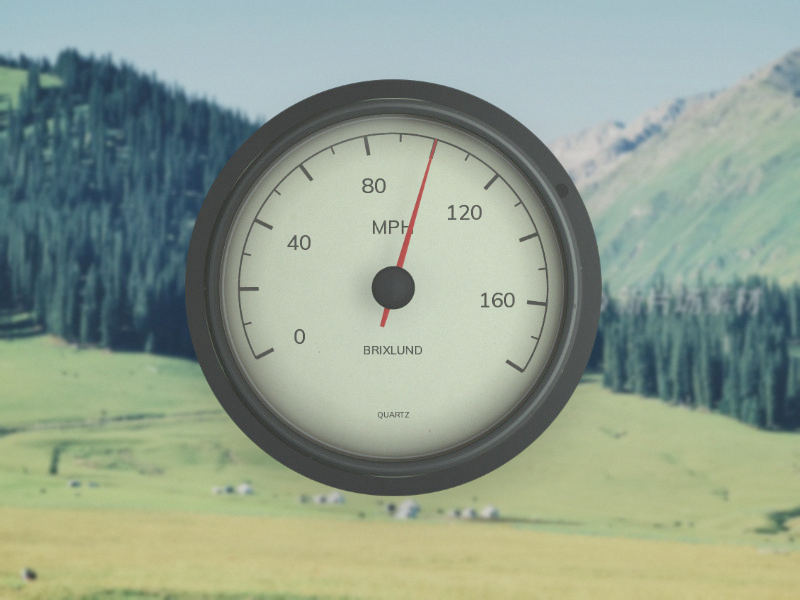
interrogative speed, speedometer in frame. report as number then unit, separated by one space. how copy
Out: 100 mph
